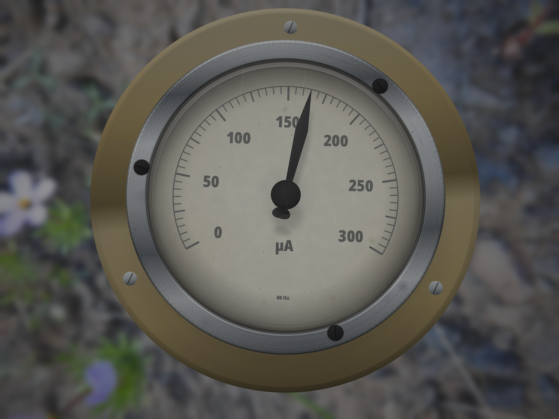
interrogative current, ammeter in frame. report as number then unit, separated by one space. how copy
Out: 165 µA
